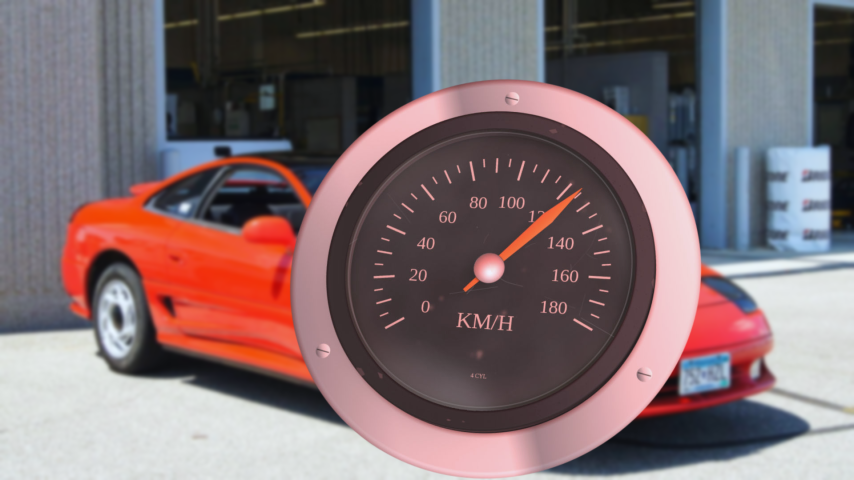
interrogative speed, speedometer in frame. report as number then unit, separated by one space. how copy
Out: 125 km/h
